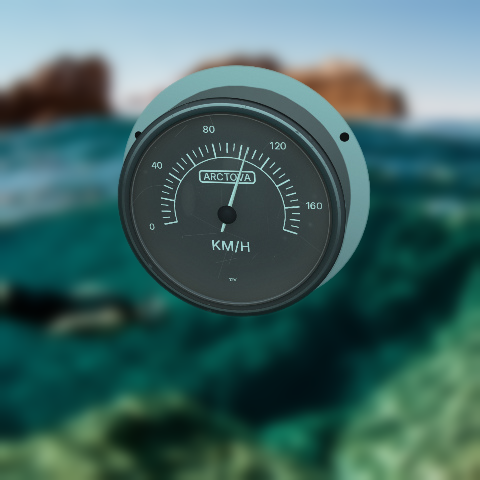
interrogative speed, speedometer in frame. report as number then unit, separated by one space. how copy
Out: 105 km/h
